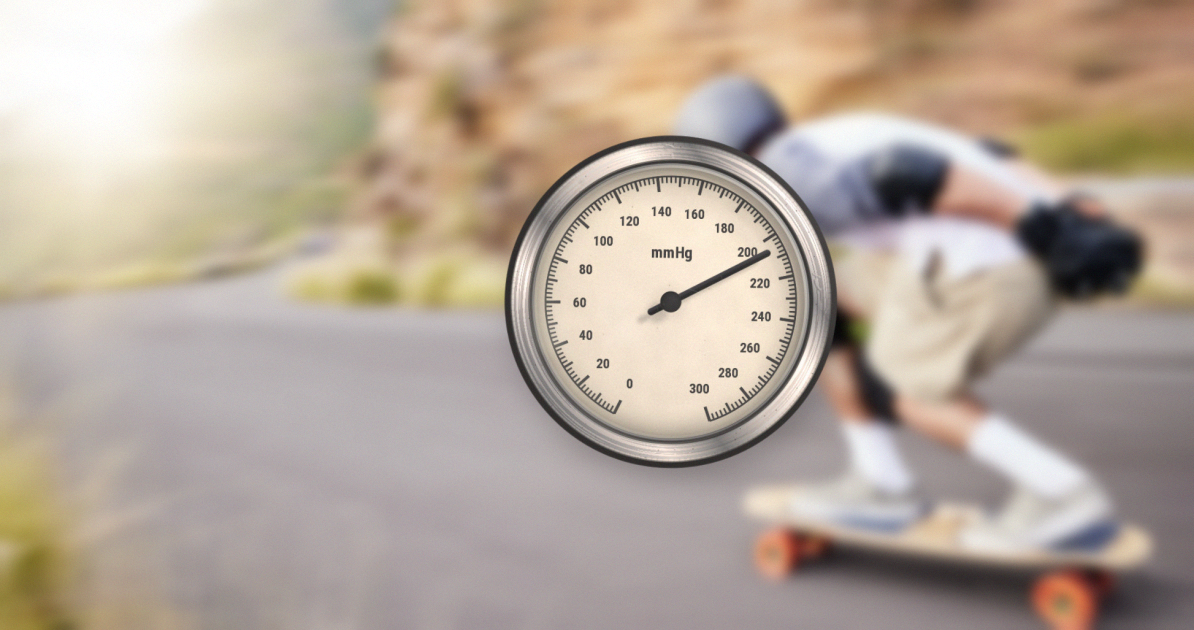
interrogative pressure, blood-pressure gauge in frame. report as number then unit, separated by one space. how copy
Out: 206 mmHg
